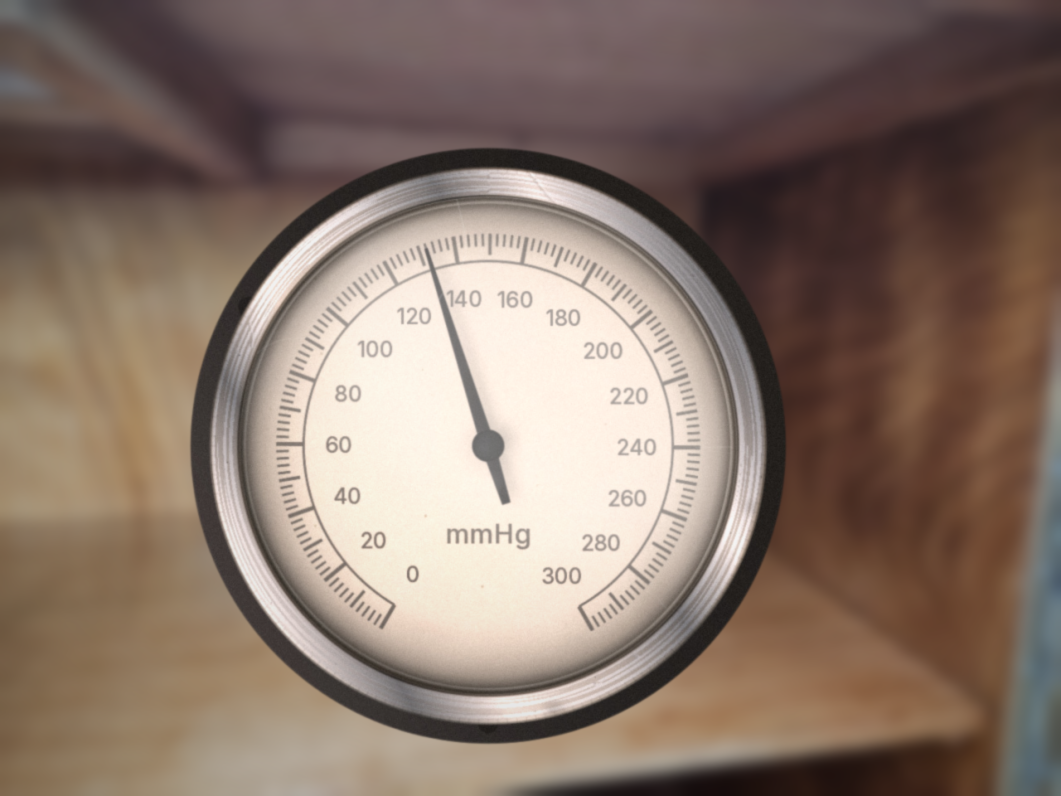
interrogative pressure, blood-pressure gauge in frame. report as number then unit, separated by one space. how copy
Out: 132 mmHg
